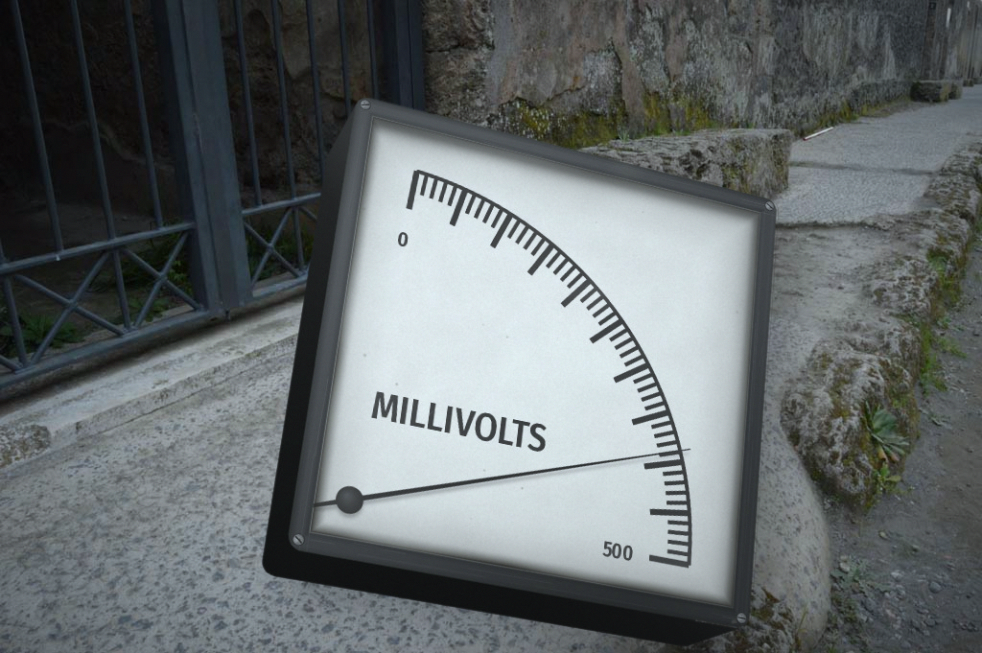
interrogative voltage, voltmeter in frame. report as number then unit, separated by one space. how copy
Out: 390 mV
